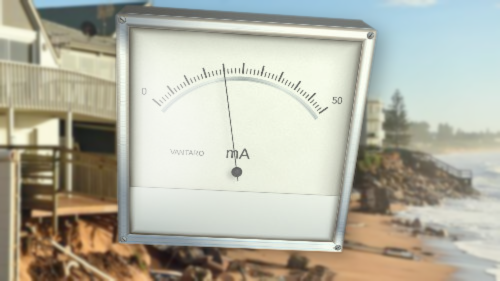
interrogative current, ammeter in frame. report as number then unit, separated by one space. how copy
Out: 20 mA
